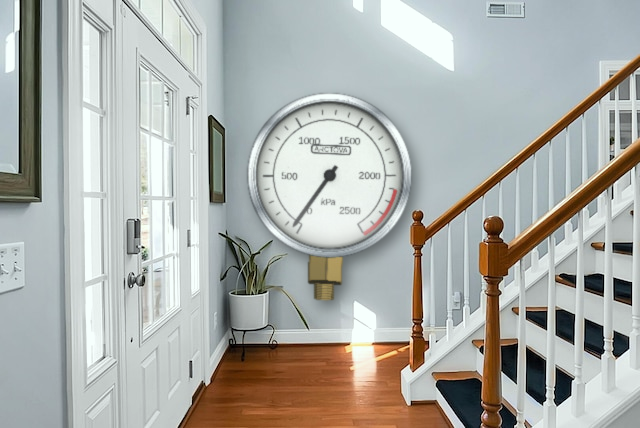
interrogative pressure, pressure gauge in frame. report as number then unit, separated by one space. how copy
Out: 50 kPa
